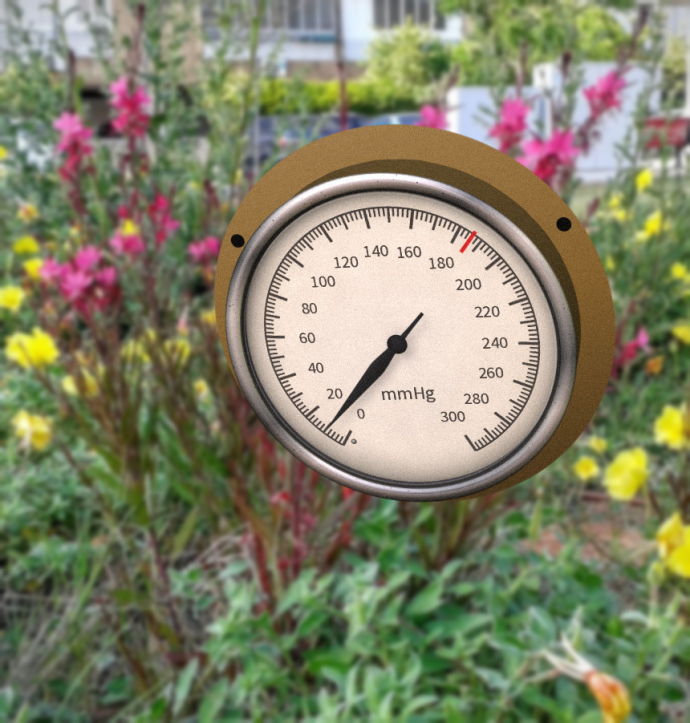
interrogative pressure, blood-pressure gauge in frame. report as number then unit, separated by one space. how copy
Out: 10 mmHg
